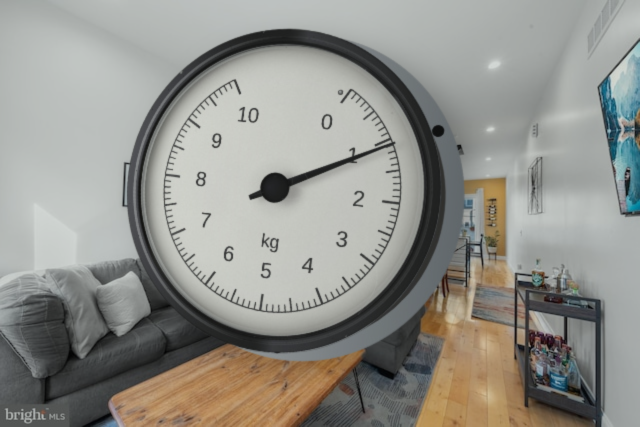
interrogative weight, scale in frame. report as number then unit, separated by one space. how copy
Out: 1.1 kg
